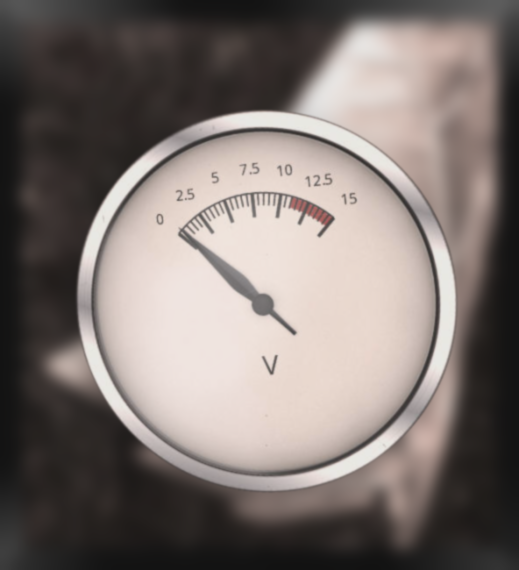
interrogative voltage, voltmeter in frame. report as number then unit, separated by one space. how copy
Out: 0.5 V
